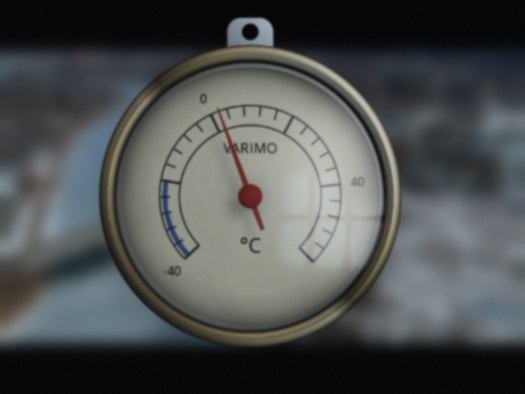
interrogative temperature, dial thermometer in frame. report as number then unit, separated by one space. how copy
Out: 2 °C
